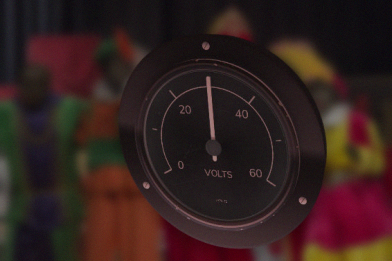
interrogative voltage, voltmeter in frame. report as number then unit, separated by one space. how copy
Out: 30 V
